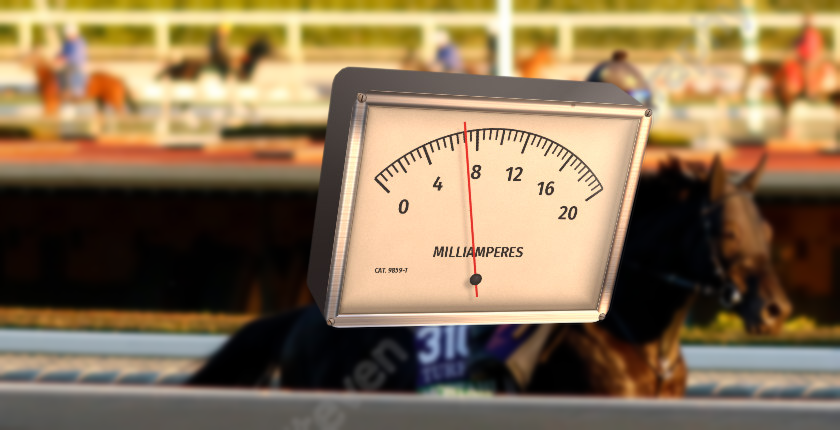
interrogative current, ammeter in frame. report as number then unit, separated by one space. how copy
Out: 7 mA
